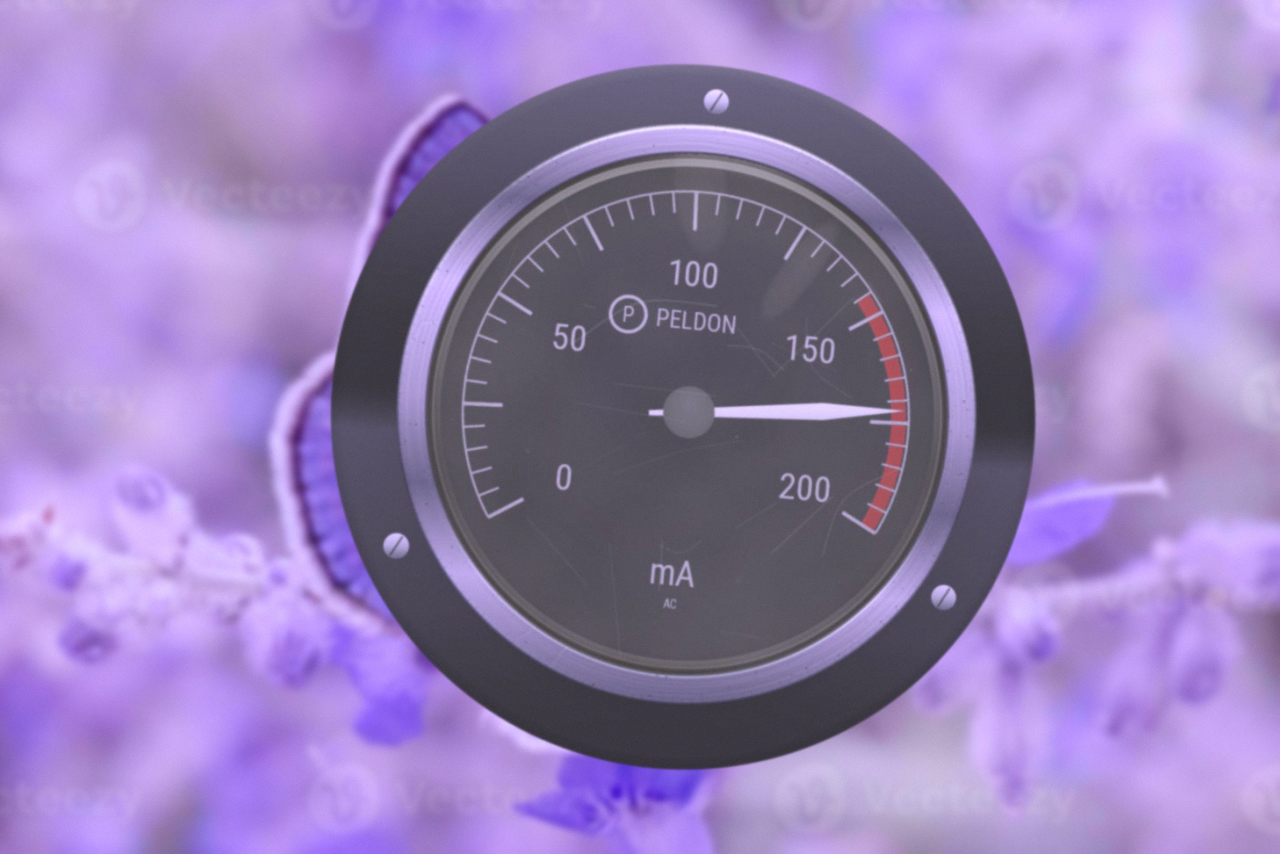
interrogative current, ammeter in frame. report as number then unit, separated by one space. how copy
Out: 172.5 mA
